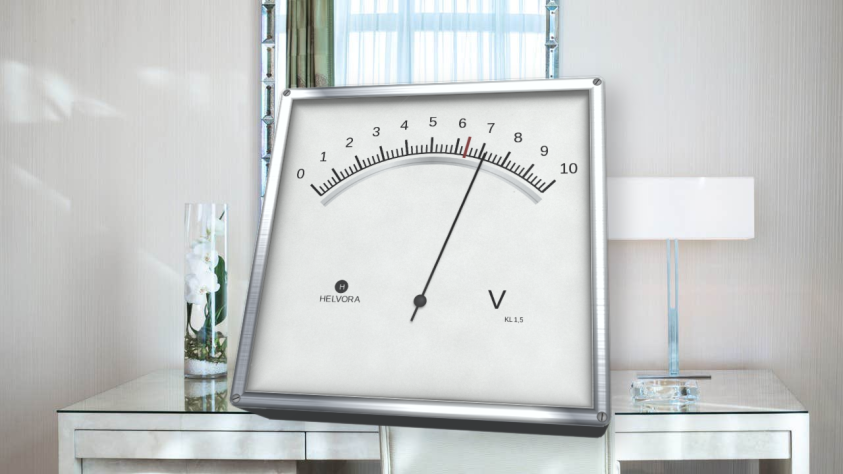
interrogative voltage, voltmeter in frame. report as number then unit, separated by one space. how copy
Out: 7.2 V
